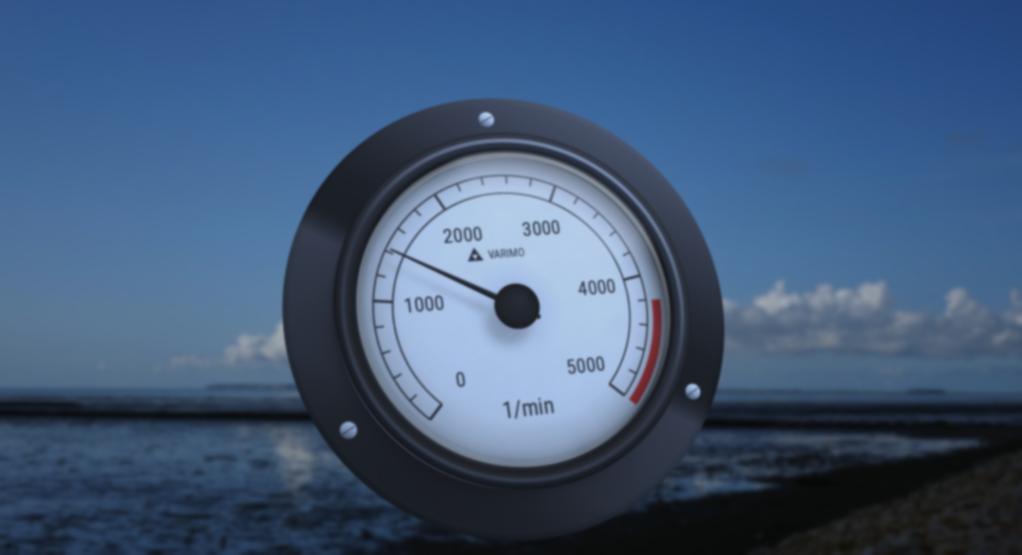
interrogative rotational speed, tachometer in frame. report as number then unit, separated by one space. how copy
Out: 1400 rpm
